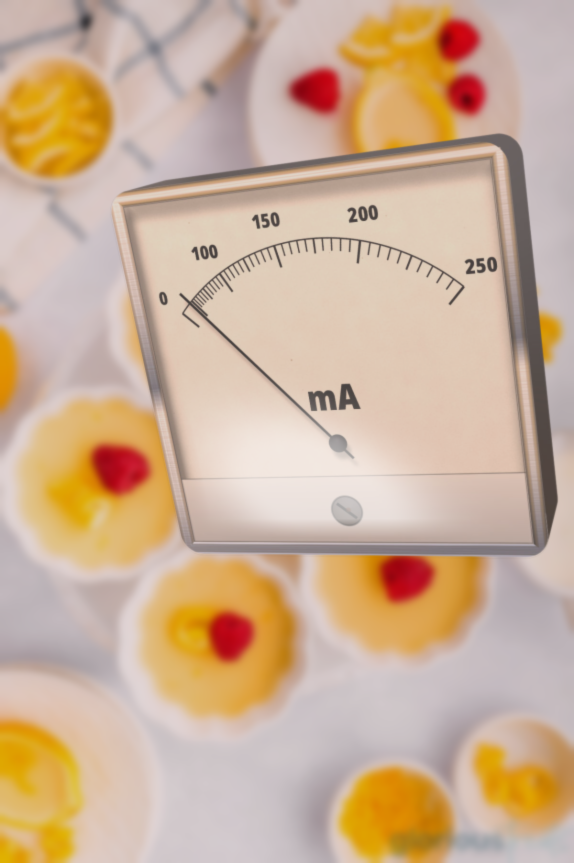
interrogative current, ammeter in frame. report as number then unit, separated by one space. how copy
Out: 50 mA
